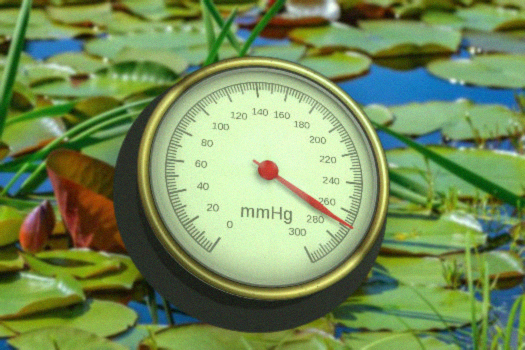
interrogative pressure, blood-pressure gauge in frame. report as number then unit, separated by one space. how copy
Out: 270 mmHg
